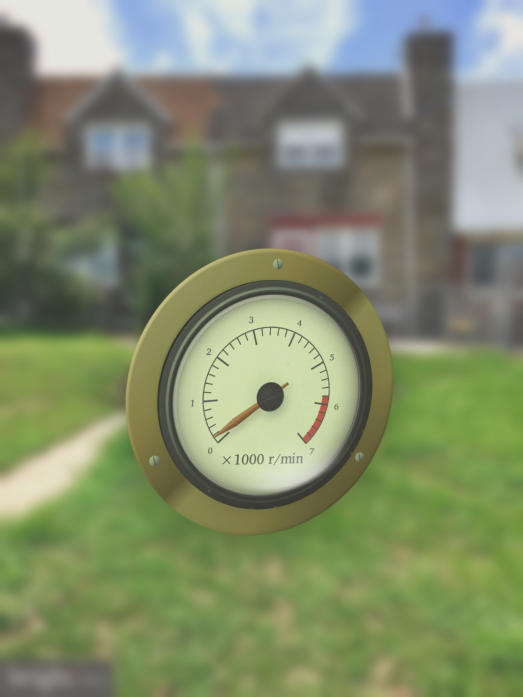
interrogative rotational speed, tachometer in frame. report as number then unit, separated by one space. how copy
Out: 200 rpm
